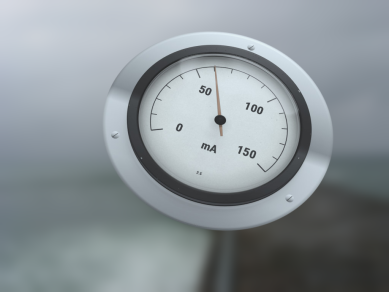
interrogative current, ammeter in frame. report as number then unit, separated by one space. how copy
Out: 60 mA
